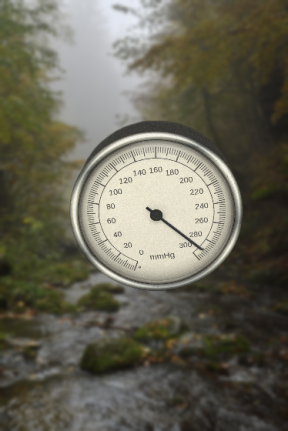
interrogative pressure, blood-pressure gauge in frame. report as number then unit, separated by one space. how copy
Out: 290 mmHg
